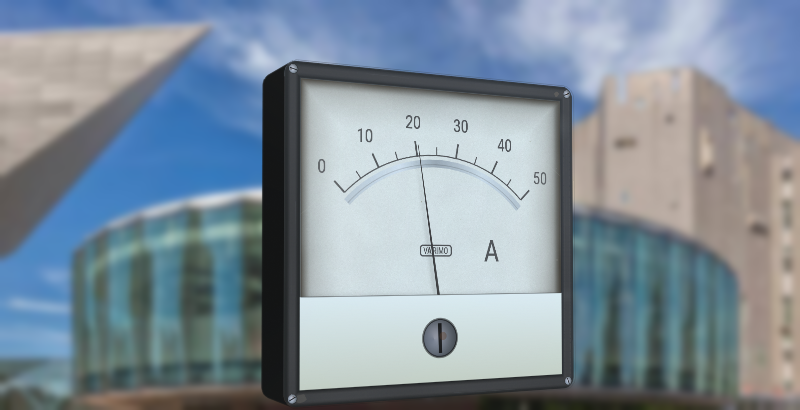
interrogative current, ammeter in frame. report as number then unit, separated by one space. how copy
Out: 20 A
